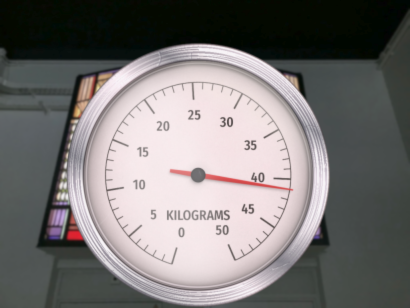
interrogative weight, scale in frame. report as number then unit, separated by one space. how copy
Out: 41 kg
